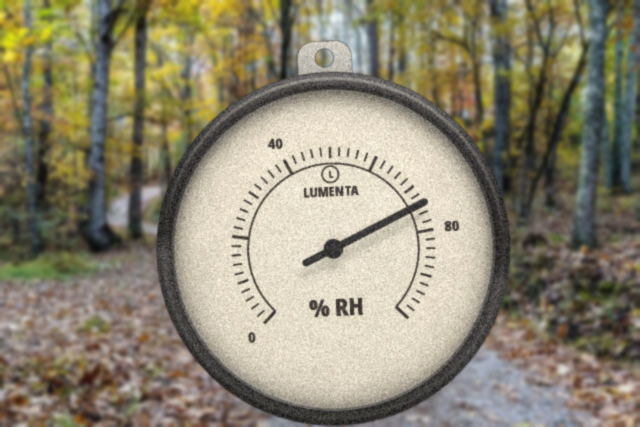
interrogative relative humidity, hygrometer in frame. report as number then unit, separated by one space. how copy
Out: 74 %
